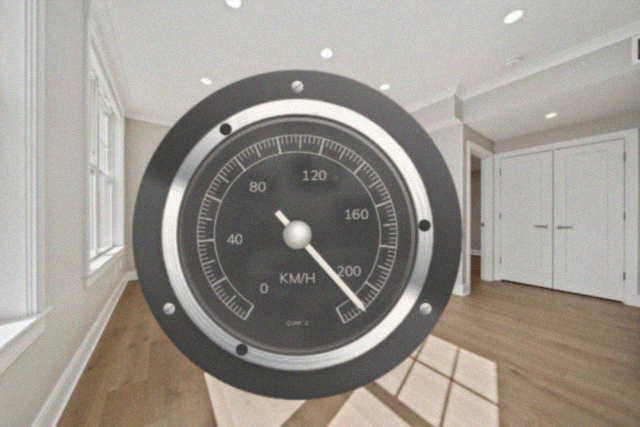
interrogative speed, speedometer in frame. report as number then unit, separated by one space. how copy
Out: 210 km/h
